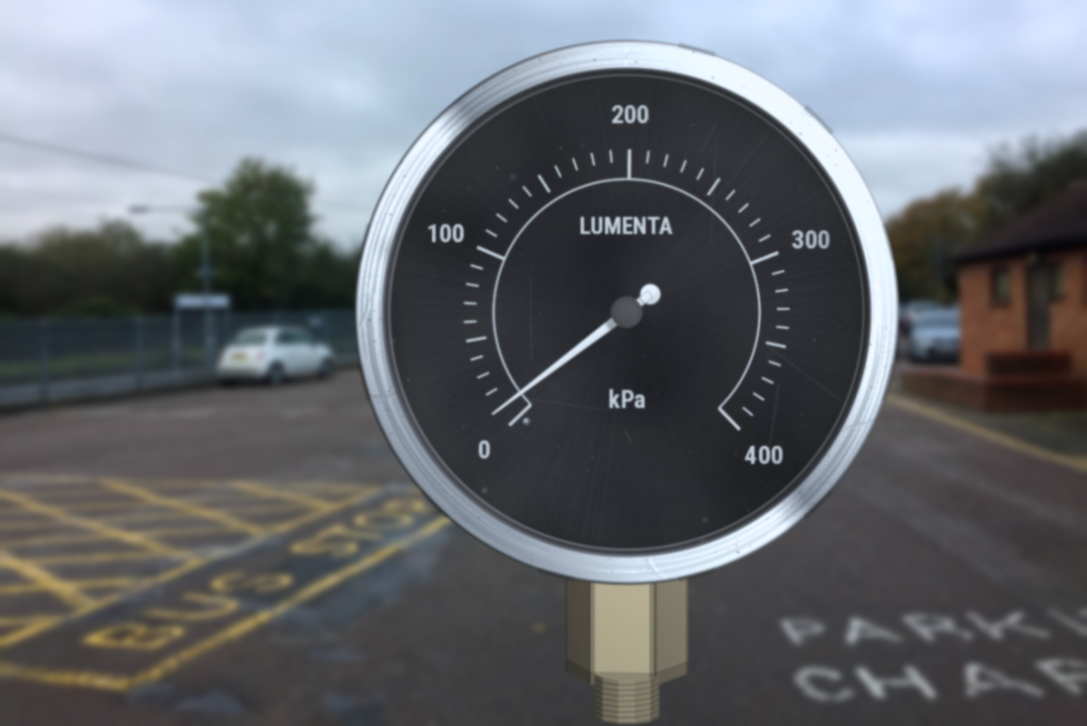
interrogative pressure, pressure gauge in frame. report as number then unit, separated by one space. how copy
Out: 10 kPa
